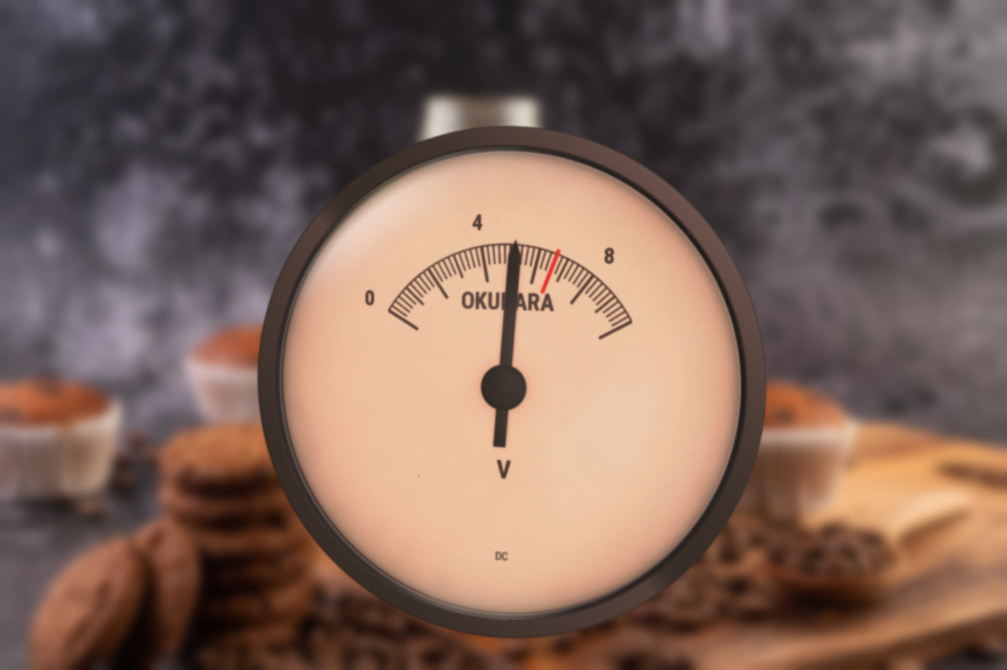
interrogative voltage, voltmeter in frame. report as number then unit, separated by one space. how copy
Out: 5.2 V
